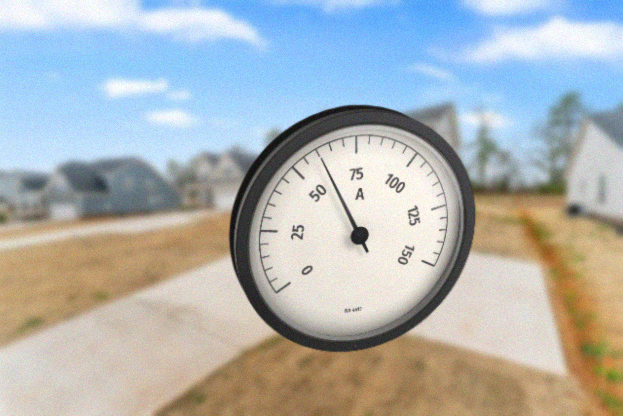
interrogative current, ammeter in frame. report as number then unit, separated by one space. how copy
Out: 60 A
